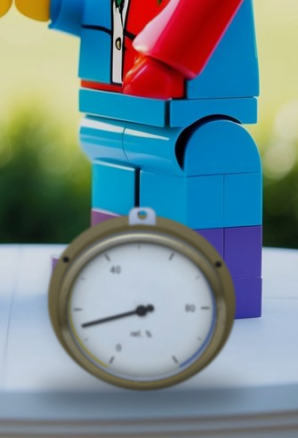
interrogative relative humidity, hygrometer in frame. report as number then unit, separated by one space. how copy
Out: 15 %
